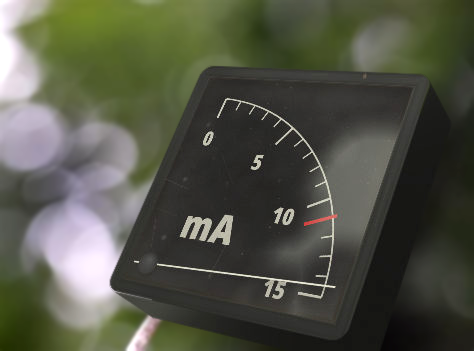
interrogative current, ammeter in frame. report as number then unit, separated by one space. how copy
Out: 14.5 mA
